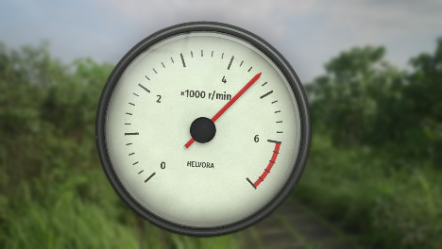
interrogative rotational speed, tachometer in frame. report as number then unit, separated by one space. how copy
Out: 4600 rpm
